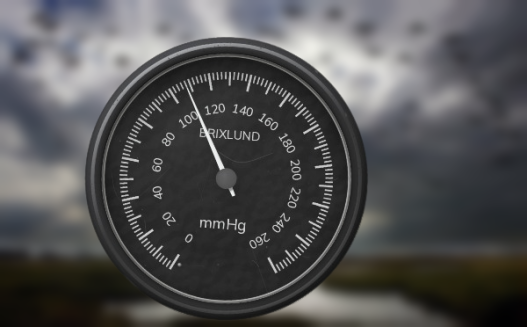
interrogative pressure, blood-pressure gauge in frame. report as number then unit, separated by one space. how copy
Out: 108 mmHg
